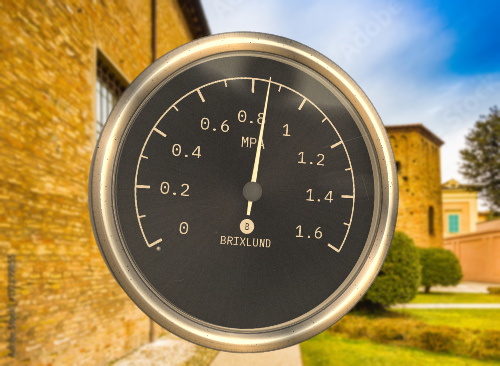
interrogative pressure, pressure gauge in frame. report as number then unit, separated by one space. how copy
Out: 0.85 MPa
